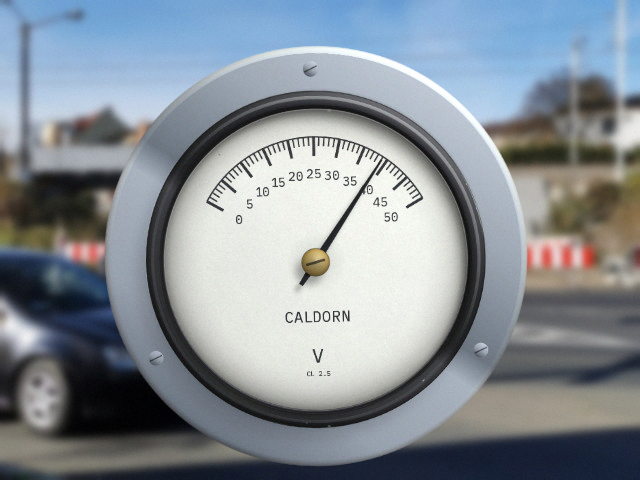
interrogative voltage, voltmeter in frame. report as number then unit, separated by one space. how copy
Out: 39 V
